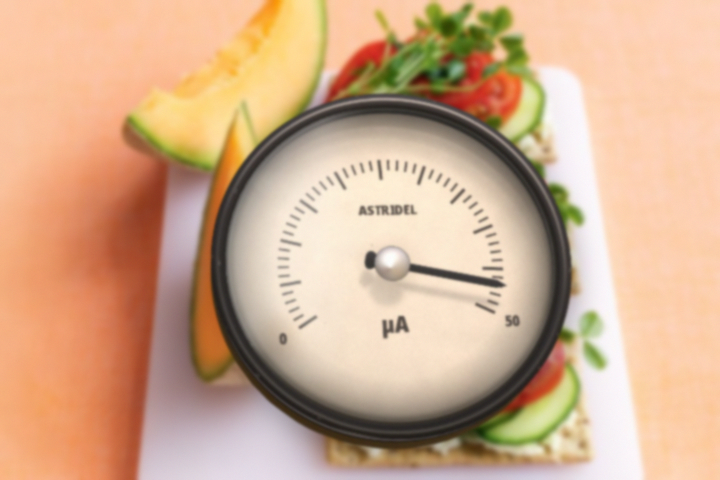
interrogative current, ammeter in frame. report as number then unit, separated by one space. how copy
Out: 47 µA
